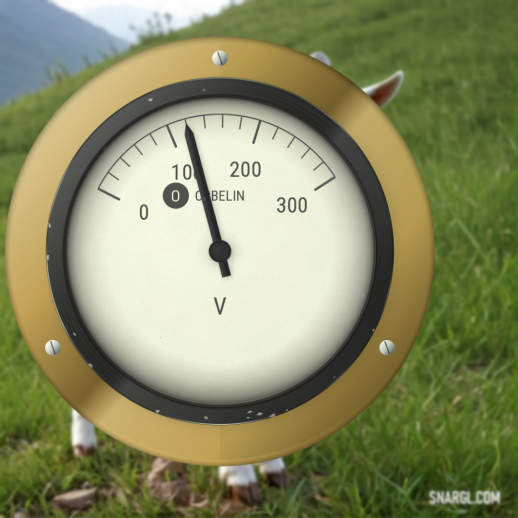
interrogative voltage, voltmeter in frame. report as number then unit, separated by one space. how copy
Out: 120 V
